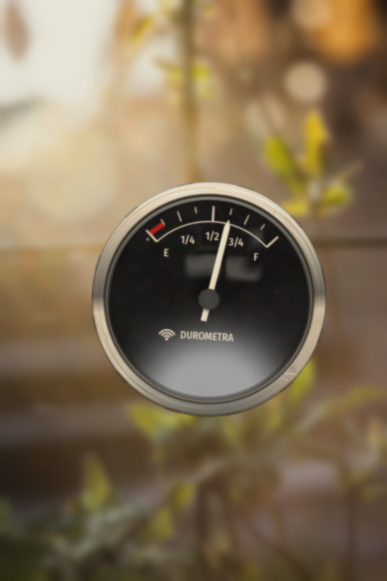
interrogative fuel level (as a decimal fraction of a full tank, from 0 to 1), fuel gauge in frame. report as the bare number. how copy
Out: 0.625
